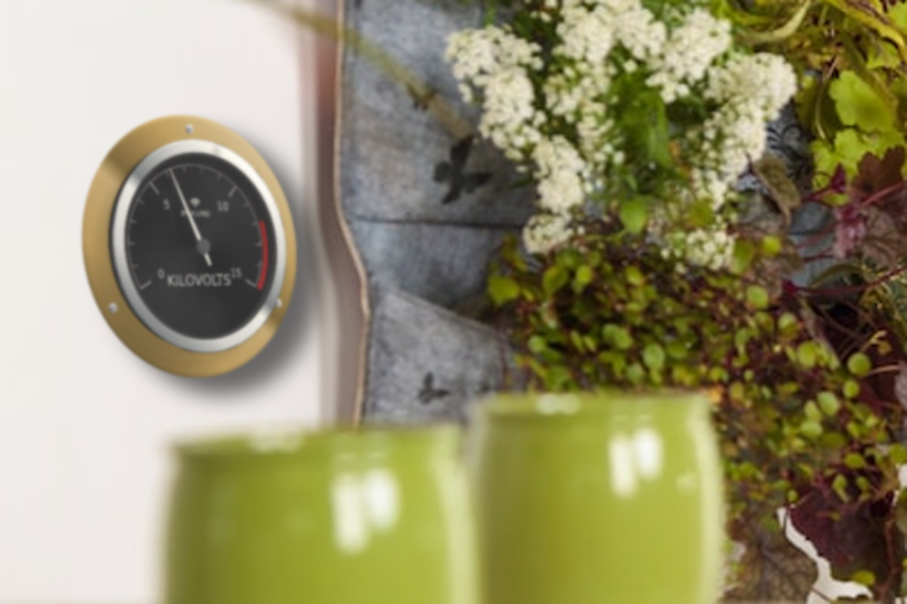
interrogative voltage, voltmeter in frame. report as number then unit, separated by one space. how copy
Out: 6 kV
